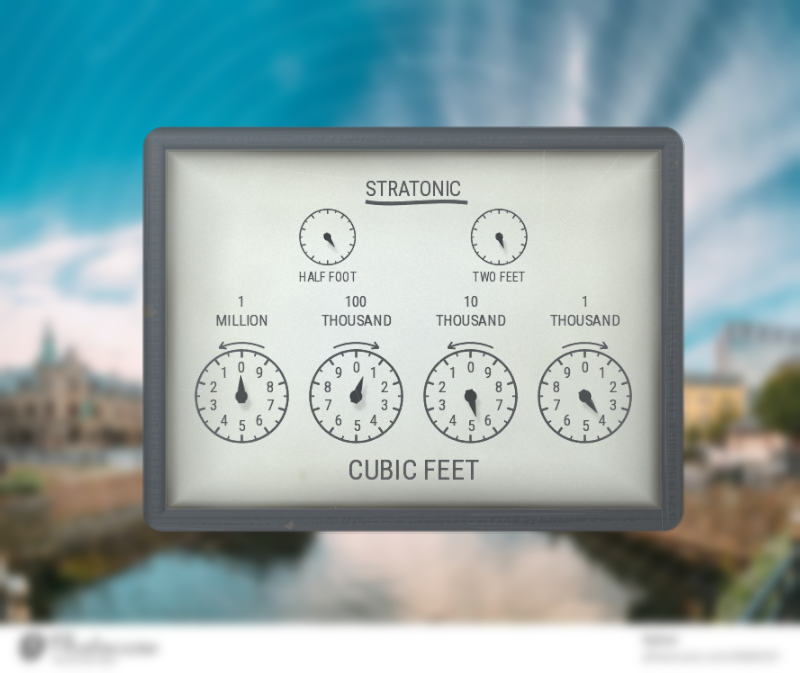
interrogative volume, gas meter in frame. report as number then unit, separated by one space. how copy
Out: 5400 ft³
